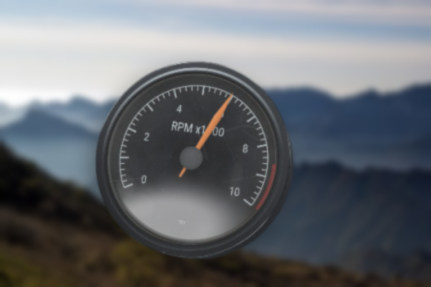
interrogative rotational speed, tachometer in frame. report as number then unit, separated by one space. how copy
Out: 6000 rpm
